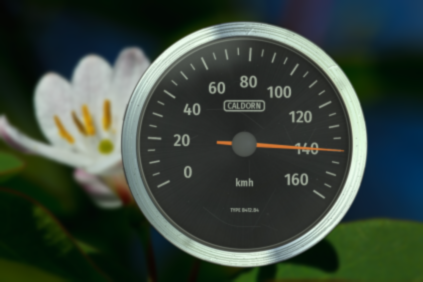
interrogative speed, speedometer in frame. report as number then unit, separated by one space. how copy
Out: 140 km/h
